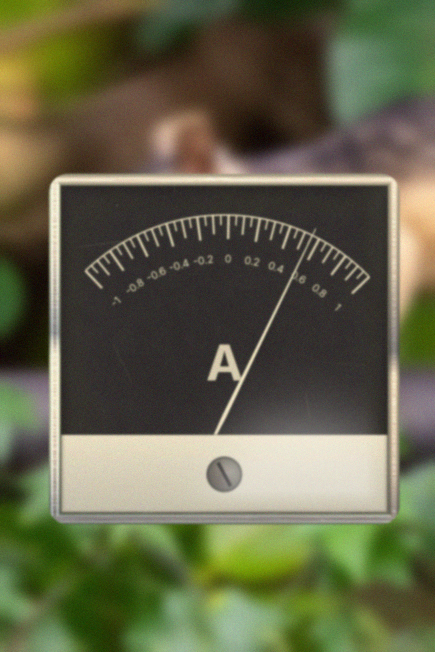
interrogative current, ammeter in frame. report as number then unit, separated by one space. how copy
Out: 0.55 A
